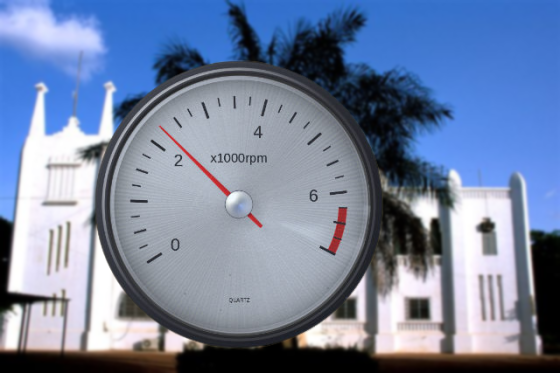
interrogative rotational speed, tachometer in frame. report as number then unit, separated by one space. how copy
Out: 2250 rpm
